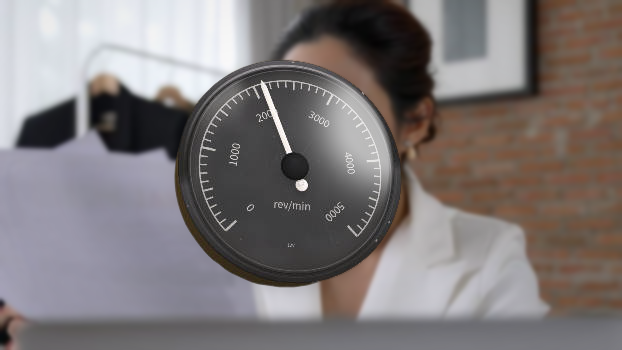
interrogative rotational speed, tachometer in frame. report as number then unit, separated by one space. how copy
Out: 2100 rpm
